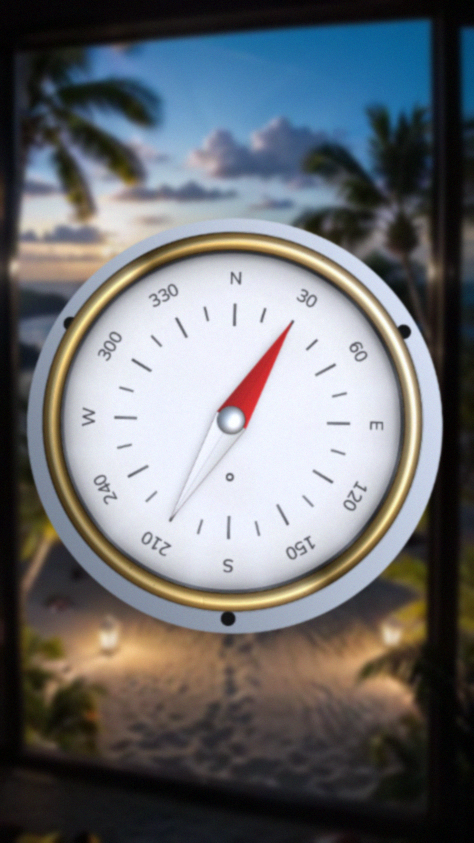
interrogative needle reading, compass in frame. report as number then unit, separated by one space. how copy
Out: 30 °
